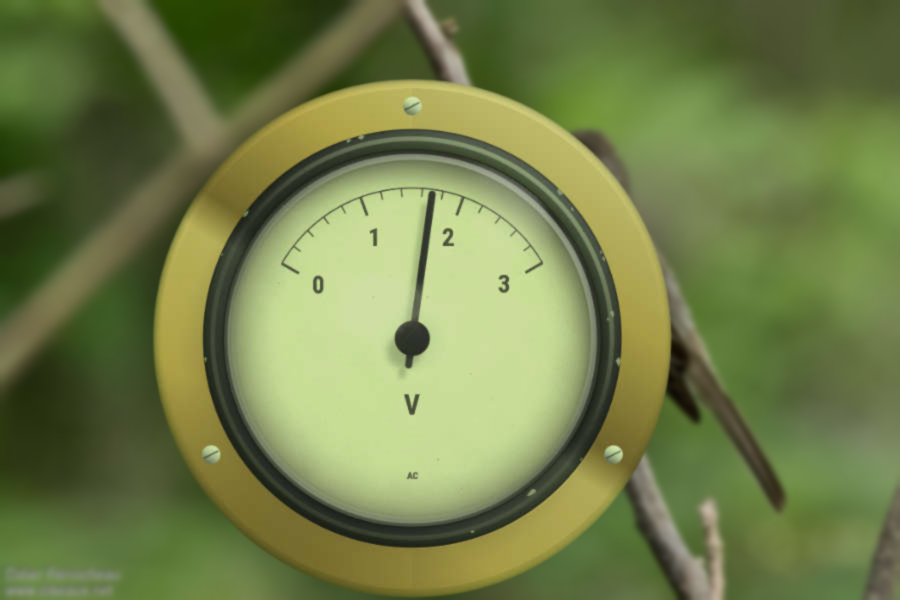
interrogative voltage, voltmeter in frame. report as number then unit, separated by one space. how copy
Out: 1.7 V
